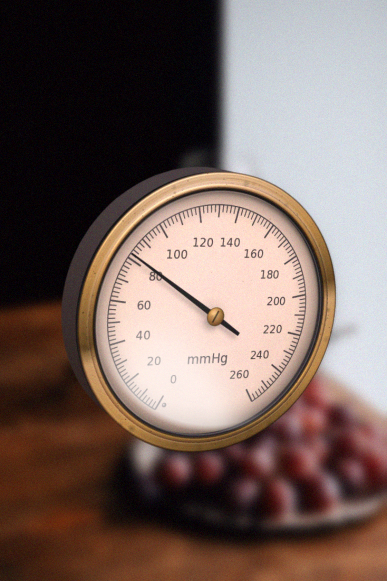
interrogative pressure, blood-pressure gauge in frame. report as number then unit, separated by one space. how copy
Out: 82 mmHg
